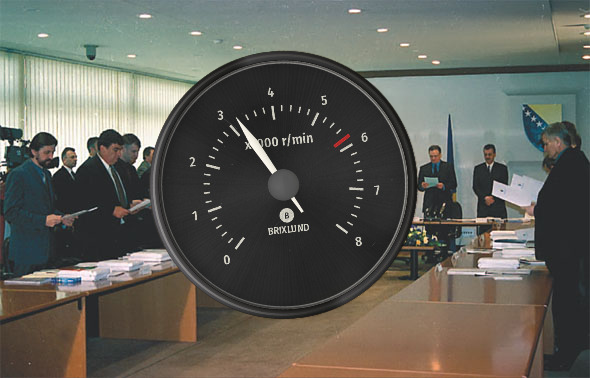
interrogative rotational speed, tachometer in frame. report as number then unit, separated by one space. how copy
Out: 3200 rpm
